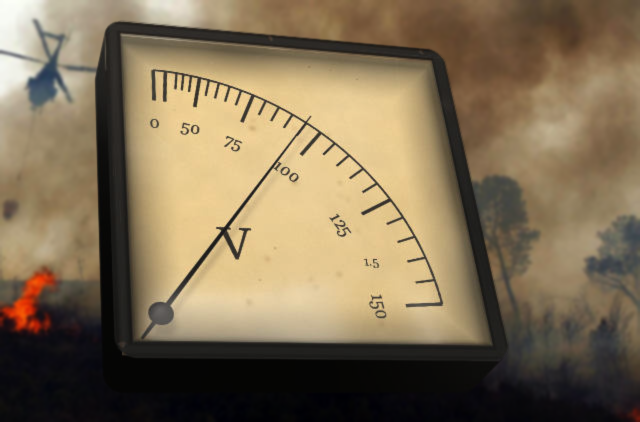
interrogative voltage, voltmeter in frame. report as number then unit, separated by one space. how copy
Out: 95 V
